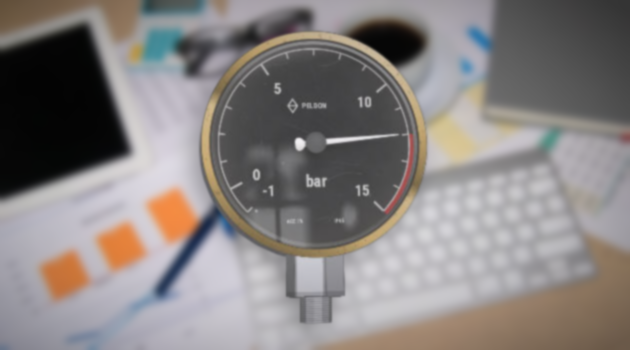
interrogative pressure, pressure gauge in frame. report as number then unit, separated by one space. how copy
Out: 12 bar
